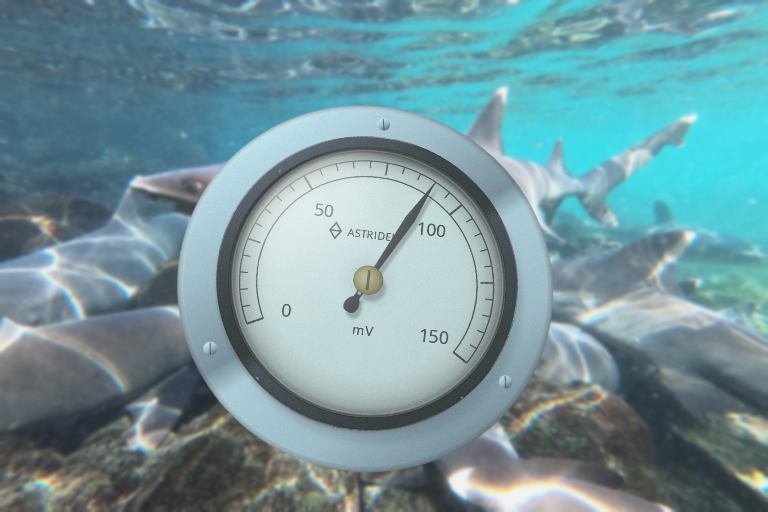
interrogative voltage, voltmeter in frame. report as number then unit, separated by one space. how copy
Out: 90 mV
